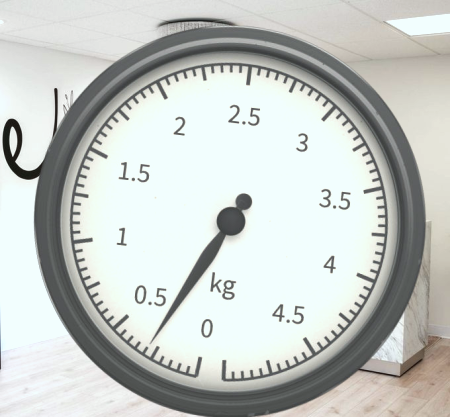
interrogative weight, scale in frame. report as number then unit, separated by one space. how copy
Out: 0.3 kg
